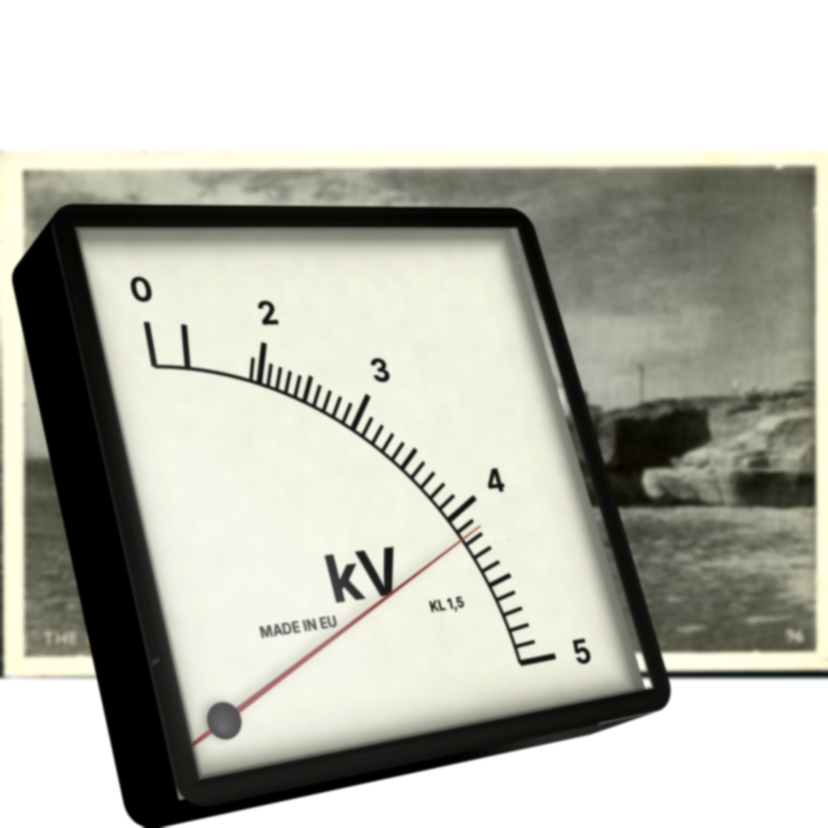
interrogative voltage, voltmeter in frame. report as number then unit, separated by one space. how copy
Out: 4.15 kV
